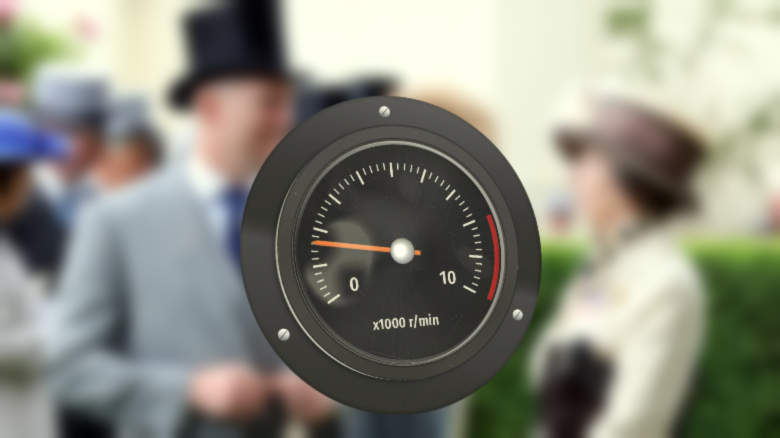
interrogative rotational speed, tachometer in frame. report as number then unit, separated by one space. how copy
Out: 1600 rpm
